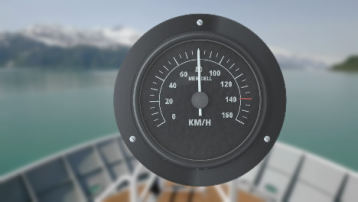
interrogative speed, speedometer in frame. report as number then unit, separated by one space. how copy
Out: 80 km/h
